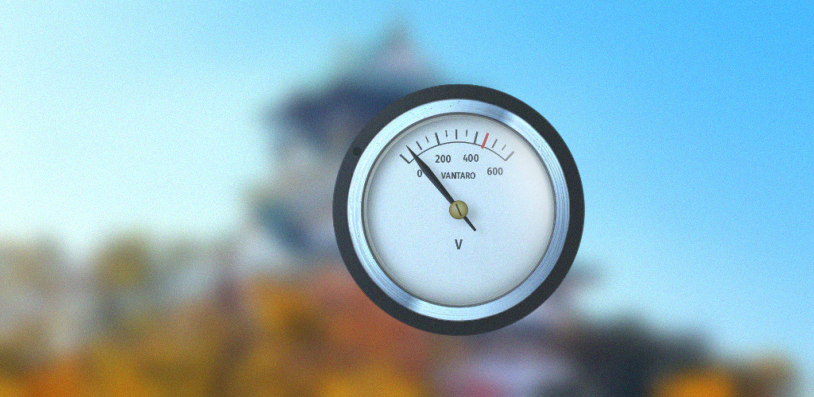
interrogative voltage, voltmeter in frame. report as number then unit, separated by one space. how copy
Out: 50 V
